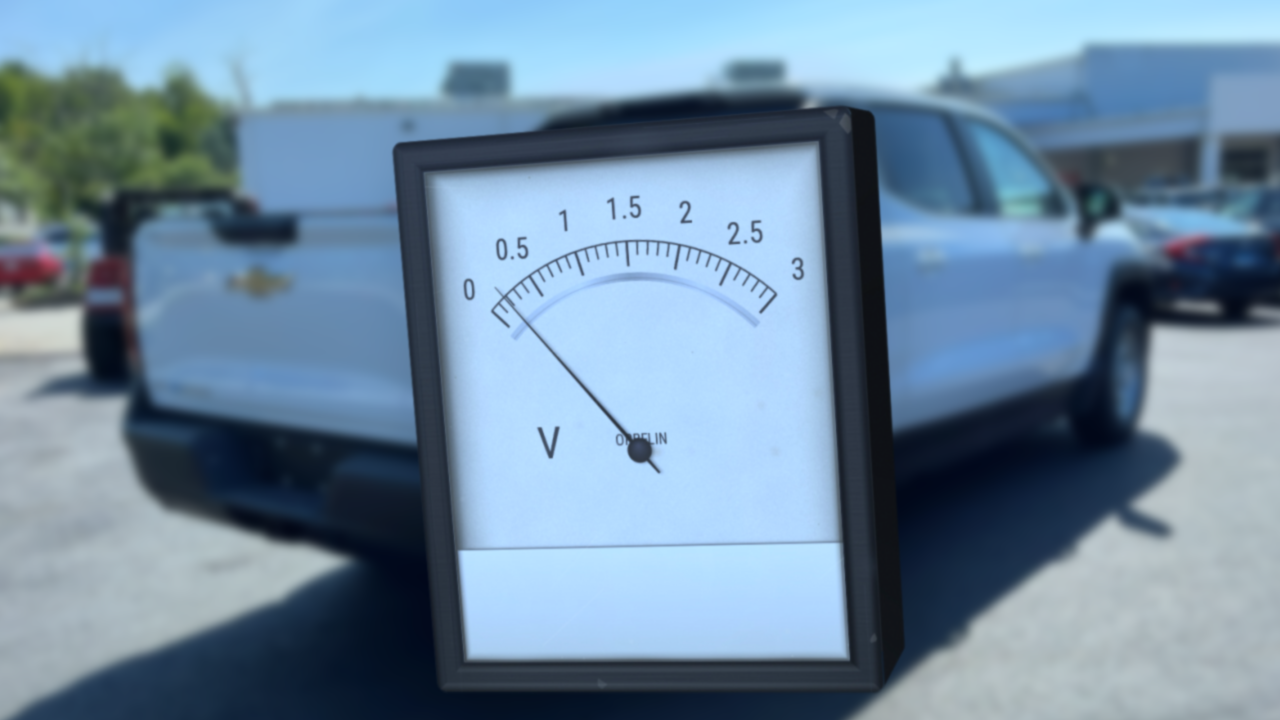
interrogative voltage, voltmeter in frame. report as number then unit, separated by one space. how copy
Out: 0.2 V
